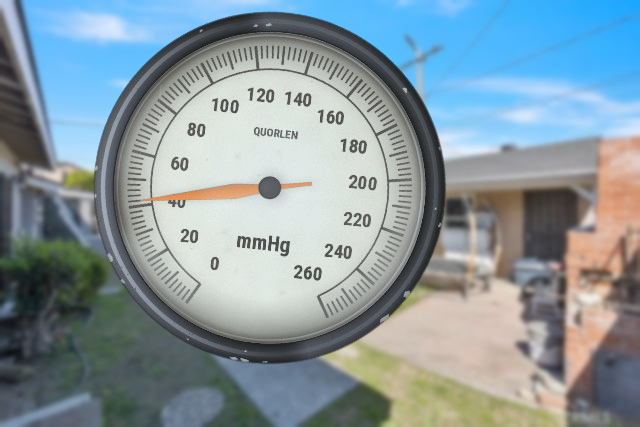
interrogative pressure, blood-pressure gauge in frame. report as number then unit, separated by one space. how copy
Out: 42 mmHg
